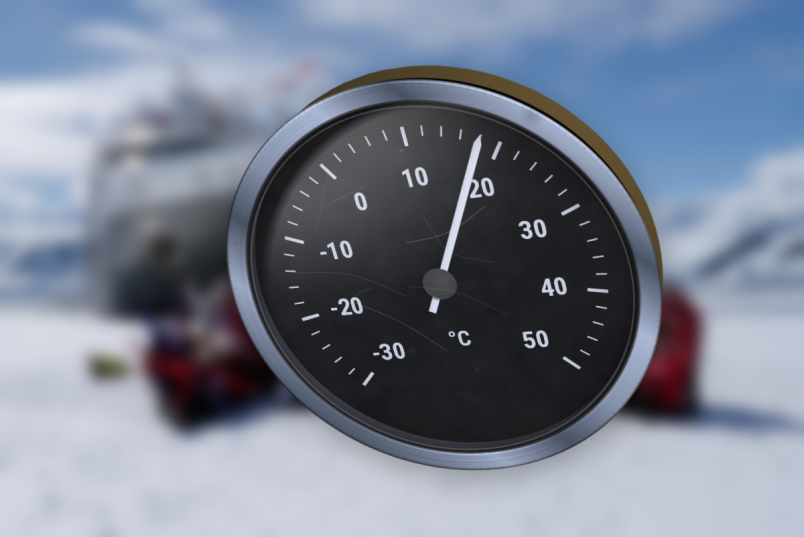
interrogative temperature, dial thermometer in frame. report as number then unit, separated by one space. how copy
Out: 18 °C
